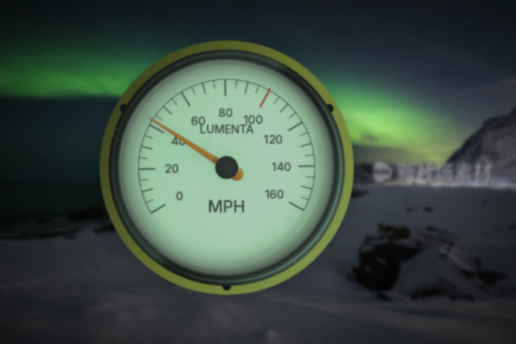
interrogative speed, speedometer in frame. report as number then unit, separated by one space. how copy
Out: 42.5 mph
